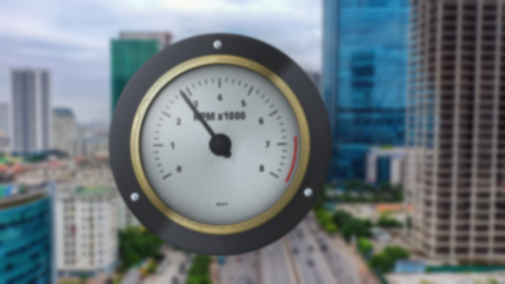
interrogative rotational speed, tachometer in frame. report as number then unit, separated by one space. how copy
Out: 2800 rpm
